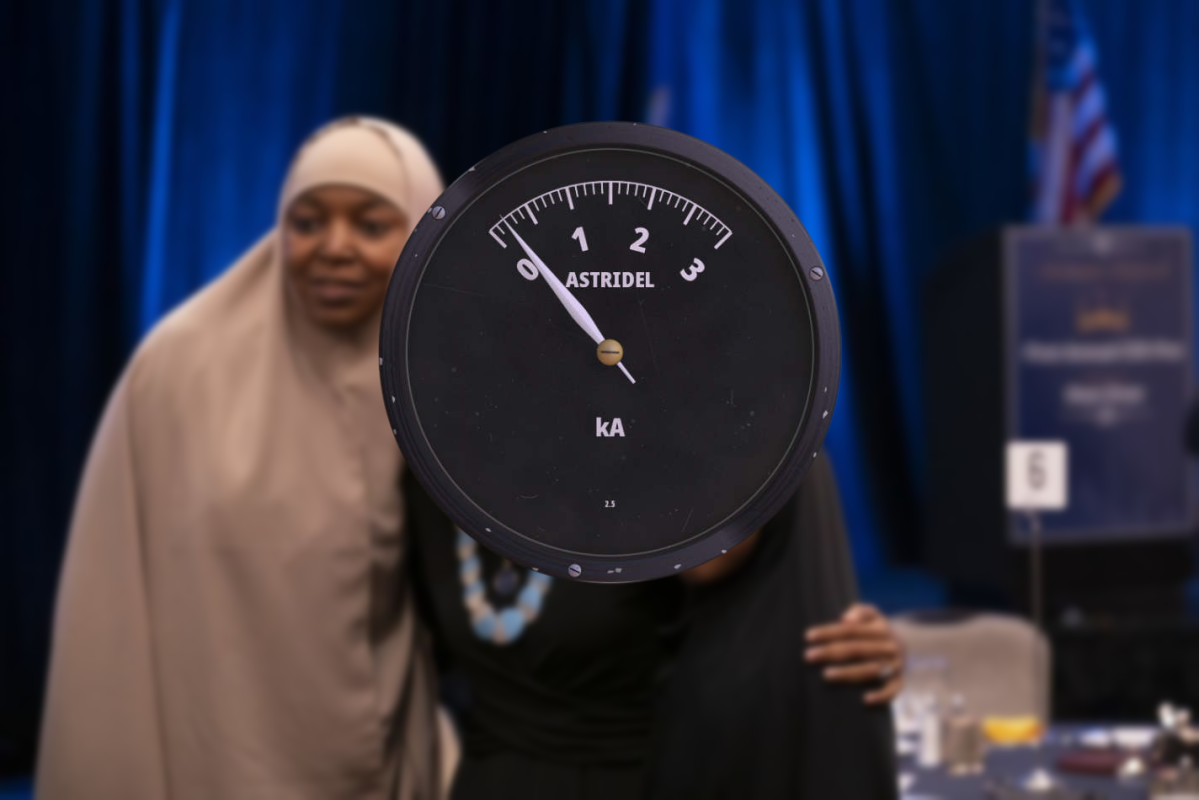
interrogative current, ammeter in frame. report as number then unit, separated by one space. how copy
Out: 0.2 kA
